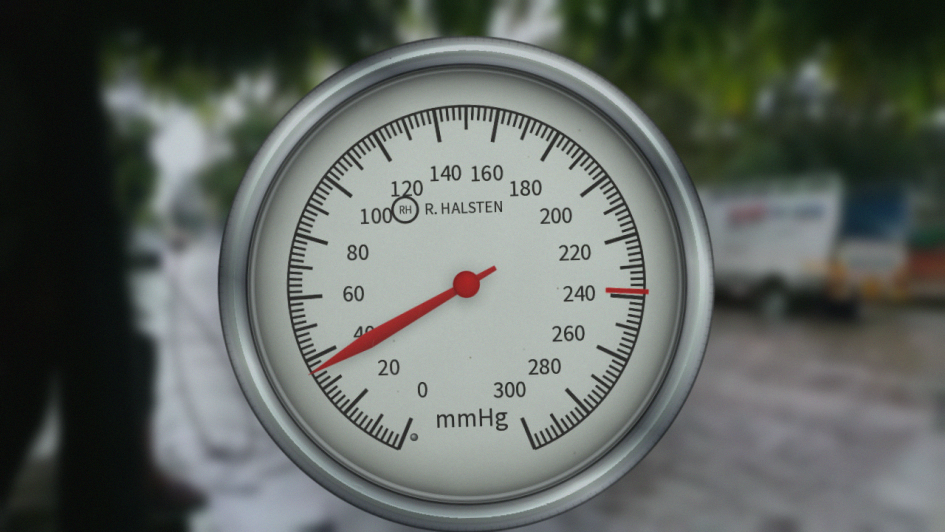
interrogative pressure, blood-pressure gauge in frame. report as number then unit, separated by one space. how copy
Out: 36 mmHg
